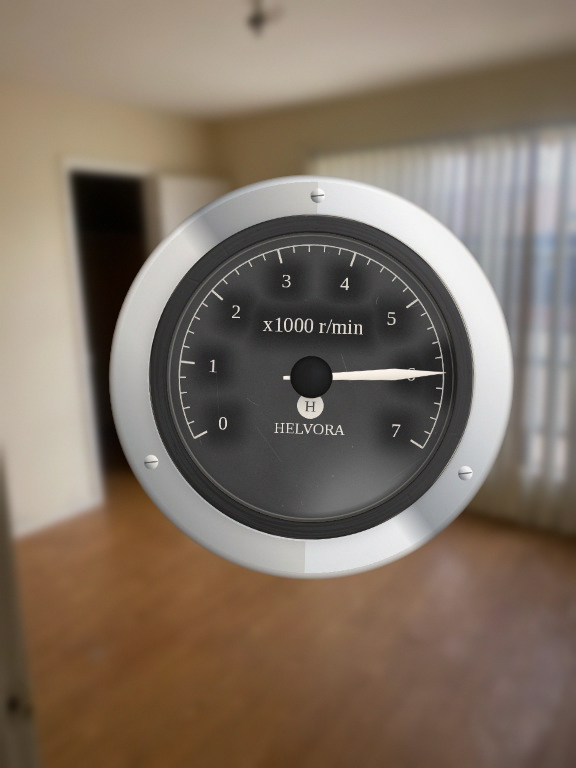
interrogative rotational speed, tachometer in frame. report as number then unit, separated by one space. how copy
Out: 6000 rpm
